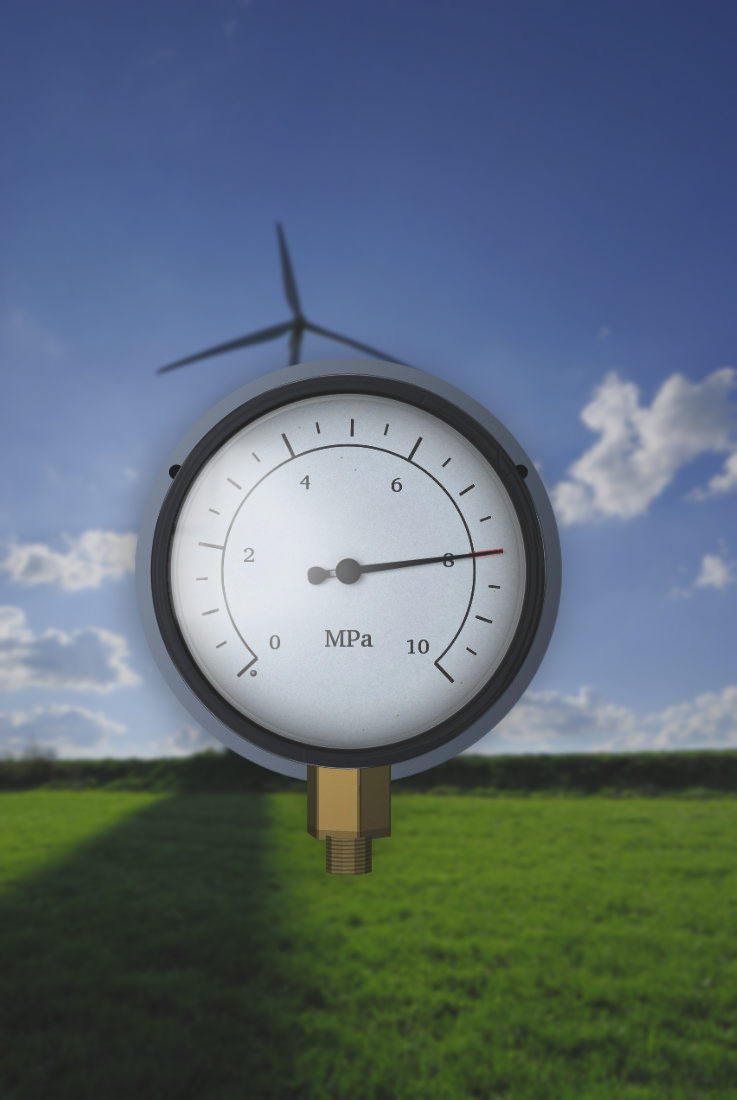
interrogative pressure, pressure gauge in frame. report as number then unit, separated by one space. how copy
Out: 8 MPa
